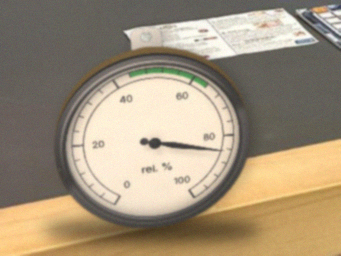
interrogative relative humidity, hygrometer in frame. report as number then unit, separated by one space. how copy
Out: 84 %
